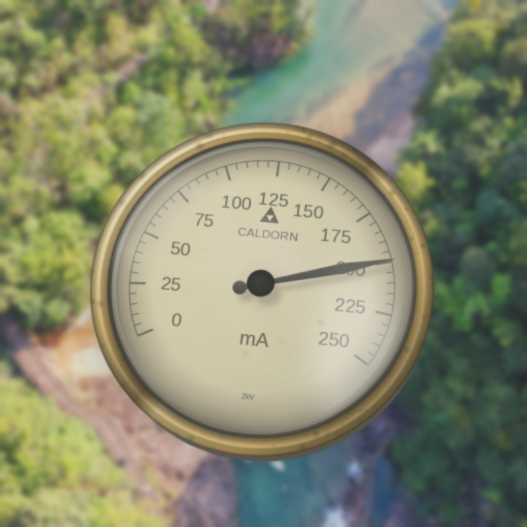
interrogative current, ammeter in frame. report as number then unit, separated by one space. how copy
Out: 200 mA
